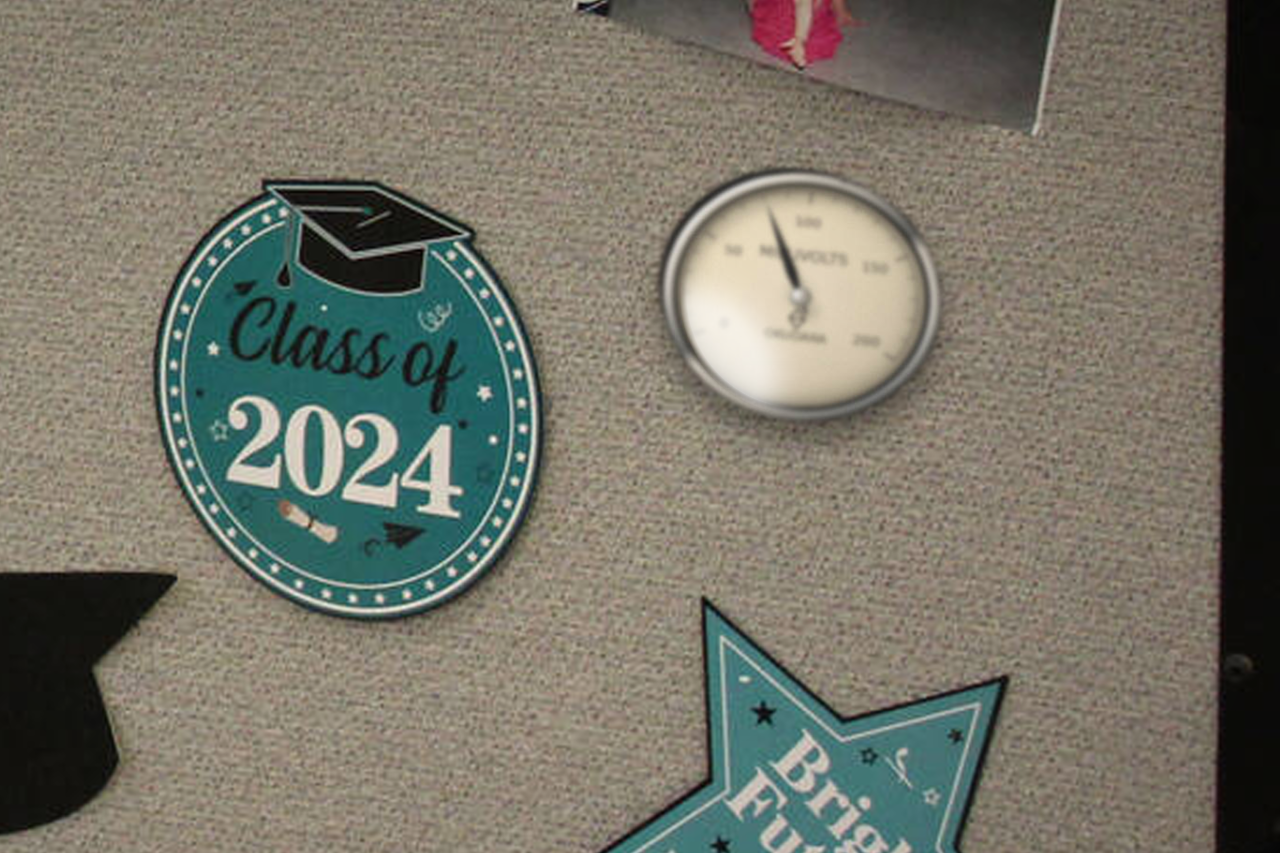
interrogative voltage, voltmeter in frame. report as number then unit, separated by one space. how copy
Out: 80 mV
